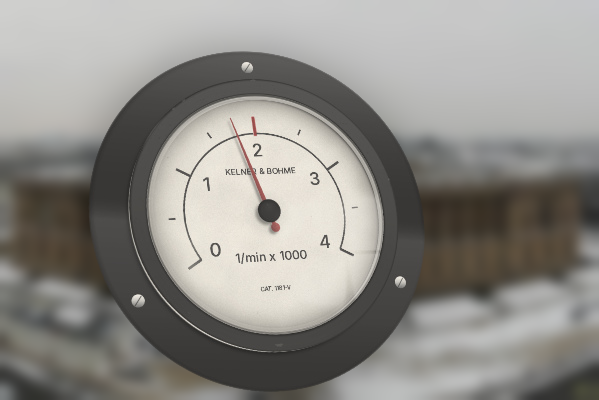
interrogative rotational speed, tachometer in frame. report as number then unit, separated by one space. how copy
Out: 1750 rpm
